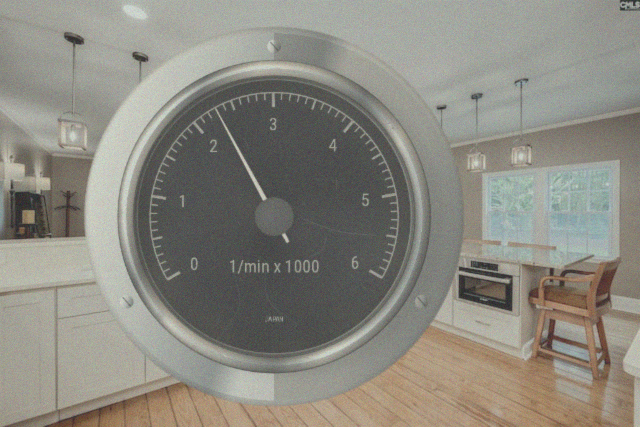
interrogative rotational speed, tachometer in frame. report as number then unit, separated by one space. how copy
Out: 2300 rpm
